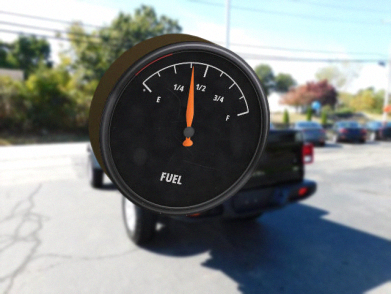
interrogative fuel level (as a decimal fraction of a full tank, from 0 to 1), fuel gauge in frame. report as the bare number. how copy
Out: 0.375
